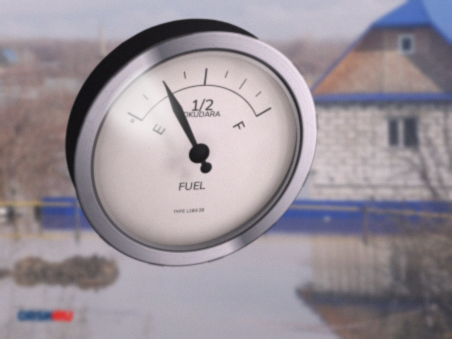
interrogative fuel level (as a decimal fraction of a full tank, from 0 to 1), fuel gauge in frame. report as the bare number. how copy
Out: 0.25
